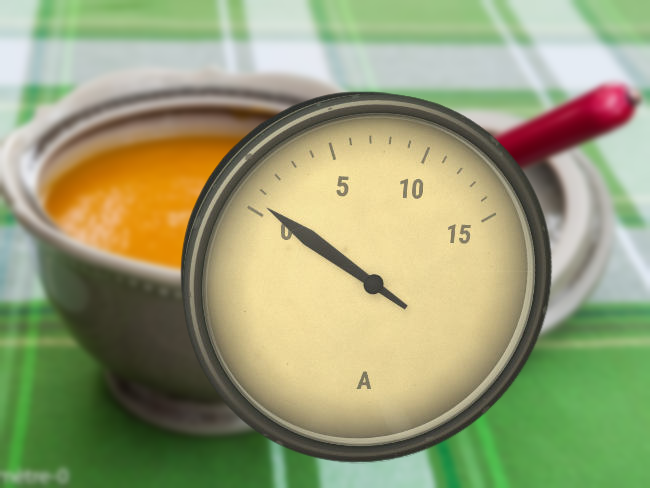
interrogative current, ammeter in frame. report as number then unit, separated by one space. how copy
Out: 0.5 A
